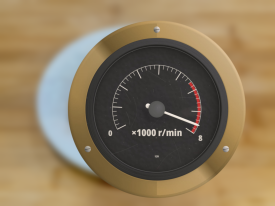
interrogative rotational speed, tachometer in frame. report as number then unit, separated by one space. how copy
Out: 7600 rpm
